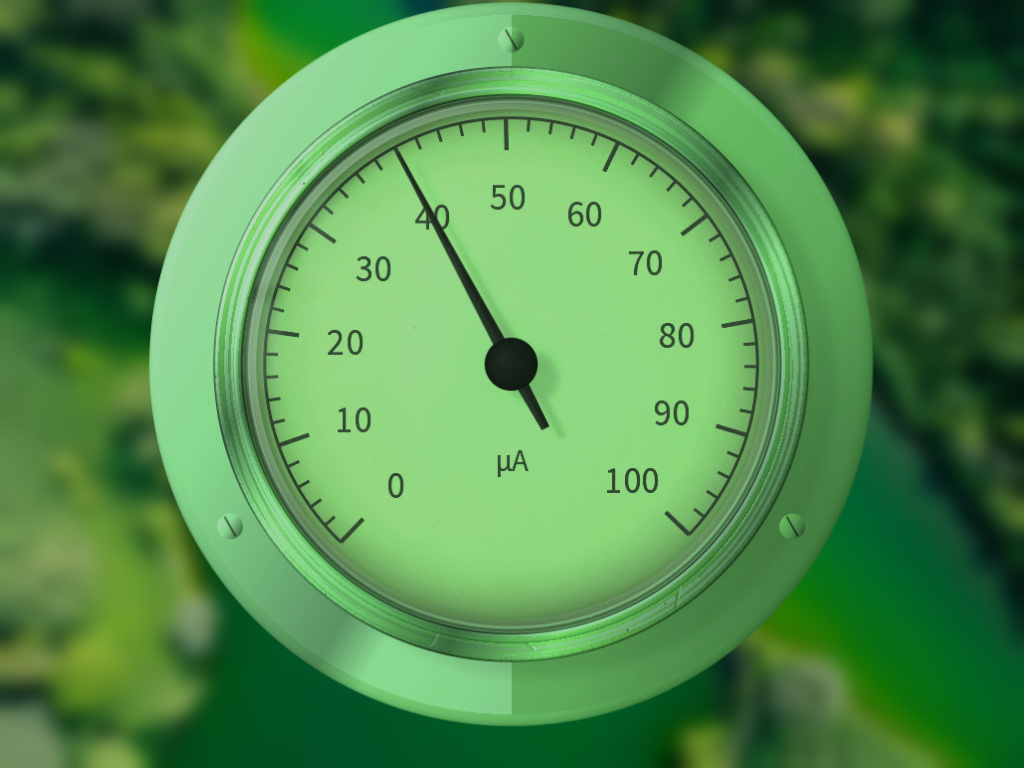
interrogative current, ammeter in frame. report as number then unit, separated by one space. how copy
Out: 40 µA
